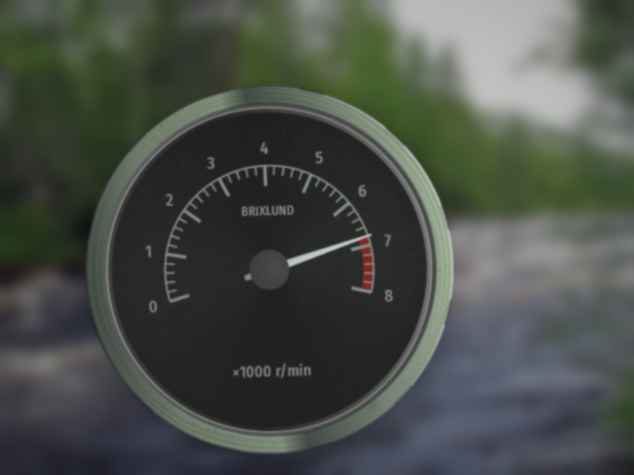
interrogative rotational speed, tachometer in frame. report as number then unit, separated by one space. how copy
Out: 6800 rpm
